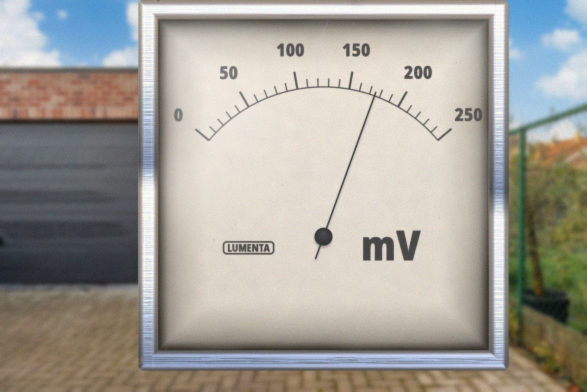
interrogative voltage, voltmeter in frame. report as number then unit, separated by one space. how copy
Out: 175 mV
